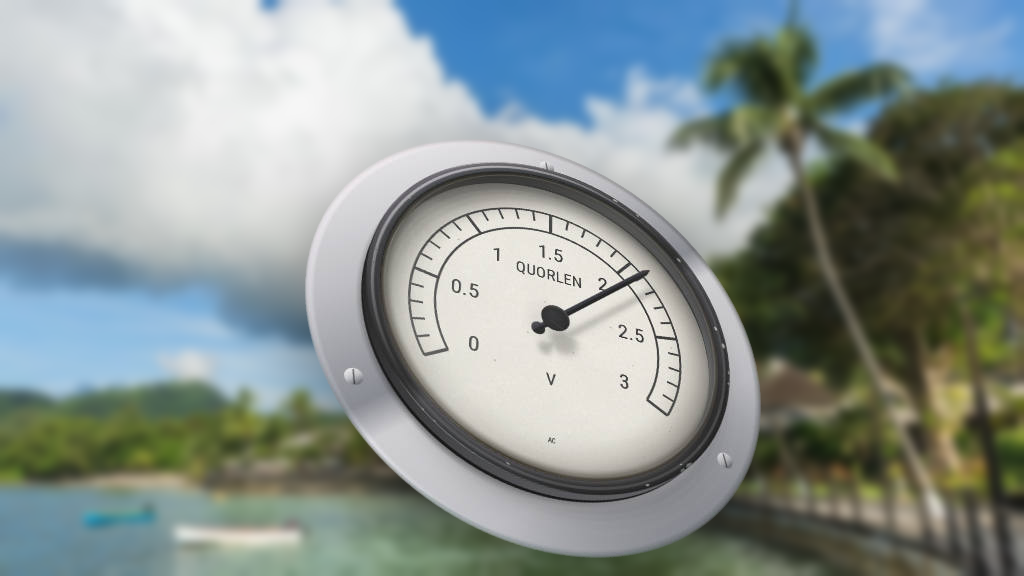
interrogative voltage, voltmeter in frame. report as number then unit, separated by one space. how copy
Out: 2.1 V
